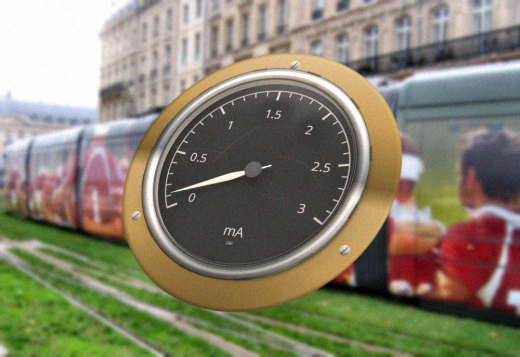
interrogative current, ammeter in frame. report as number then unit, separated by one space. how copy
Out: 0.1 mA
